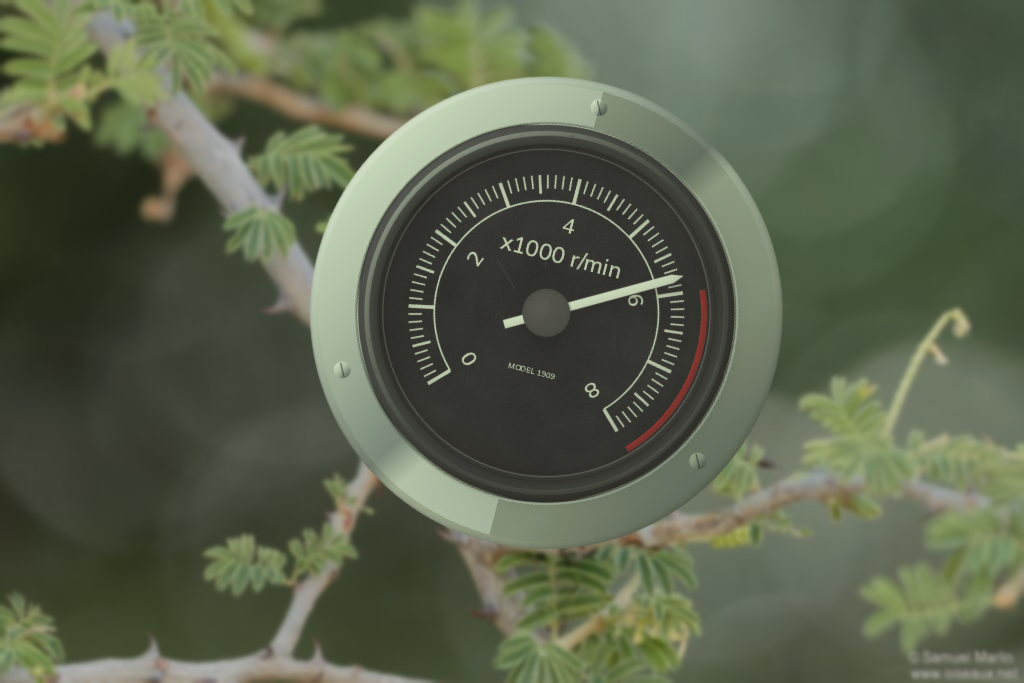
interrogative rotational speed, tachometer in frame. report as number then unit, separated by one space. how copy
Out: 5800 rpm
